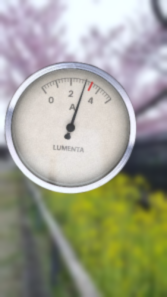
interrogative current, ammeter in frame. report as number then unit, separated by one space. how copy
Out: 3 A
